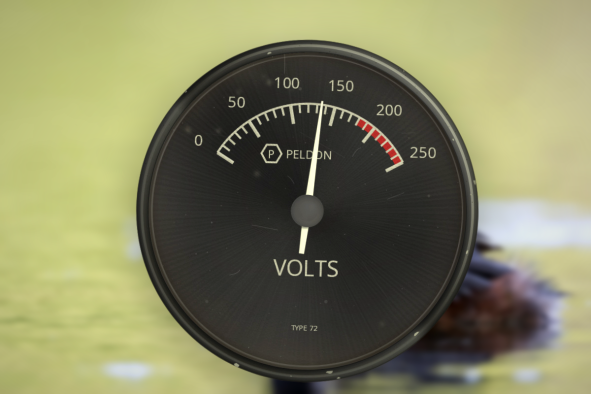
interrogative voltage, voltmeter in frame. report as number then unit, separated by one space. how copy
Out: 135 V
